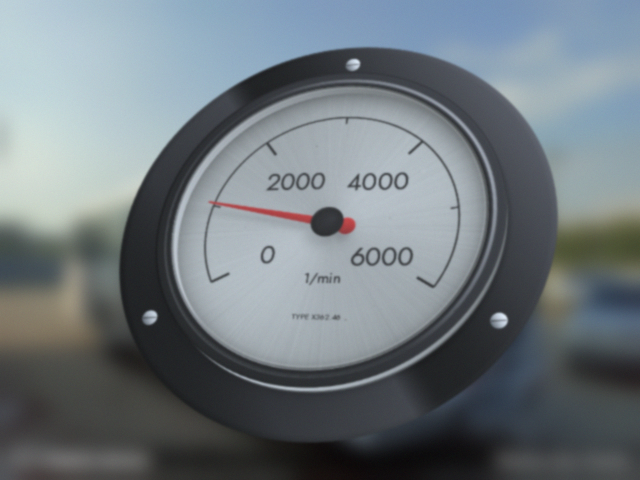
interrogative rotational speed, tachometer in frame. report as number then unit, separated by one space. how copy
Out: 1000 rpm
